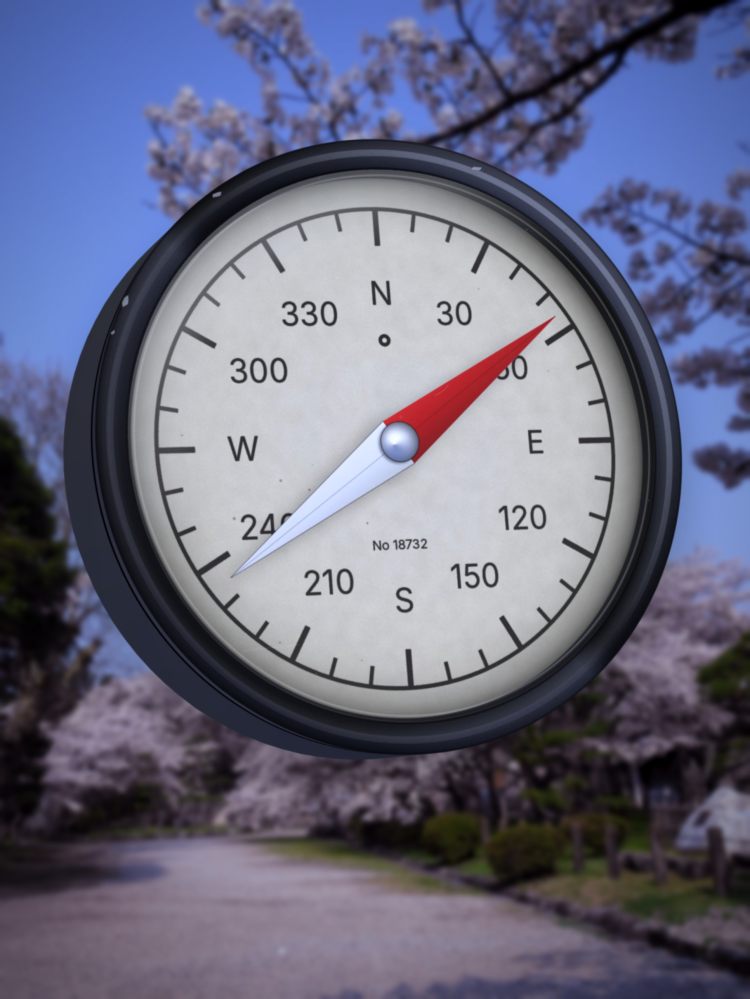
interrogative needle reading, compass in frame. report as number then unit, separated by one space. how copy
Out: 55 °
